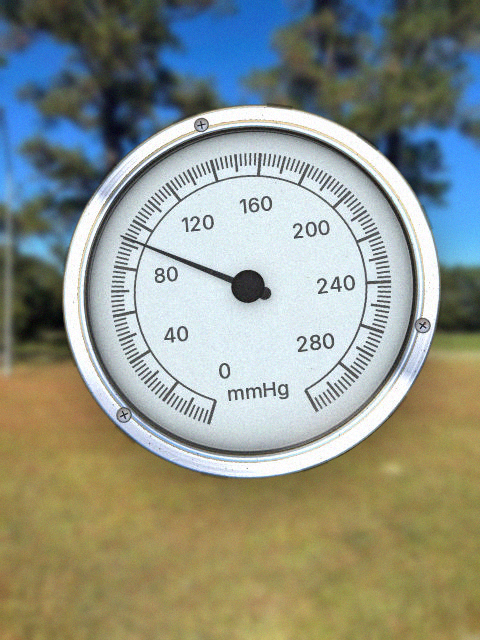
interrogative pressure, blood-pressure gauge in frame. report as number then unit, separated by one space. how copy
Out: 92 mmHg
